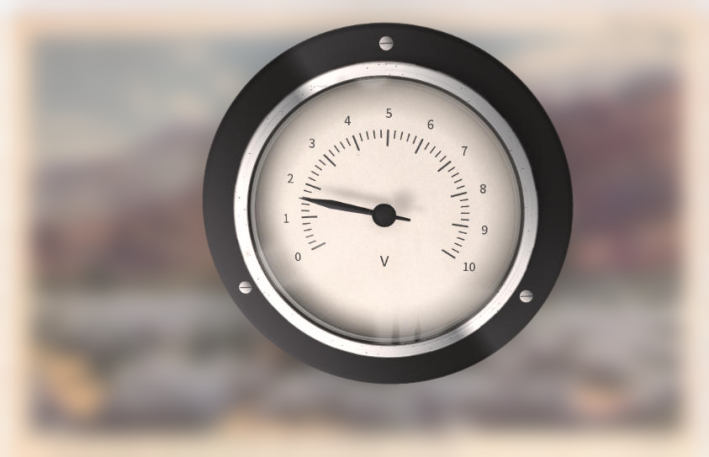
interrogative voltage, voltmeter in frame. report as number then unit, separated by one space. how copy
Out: 1.6 V
